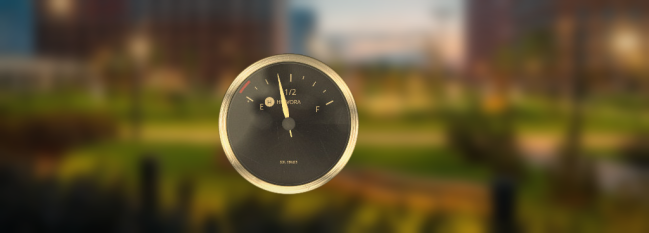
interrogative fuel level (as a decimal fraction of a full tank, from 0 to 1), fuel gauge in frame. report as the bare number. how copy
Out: 0.375
